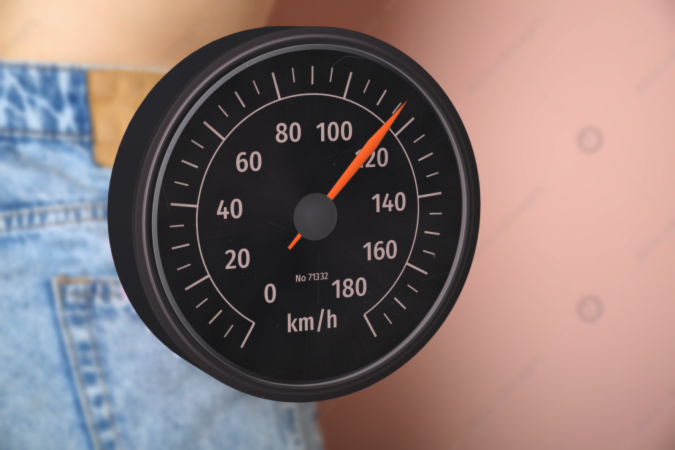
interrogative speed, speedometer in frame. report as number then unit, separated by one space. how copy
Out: 115 km/h
